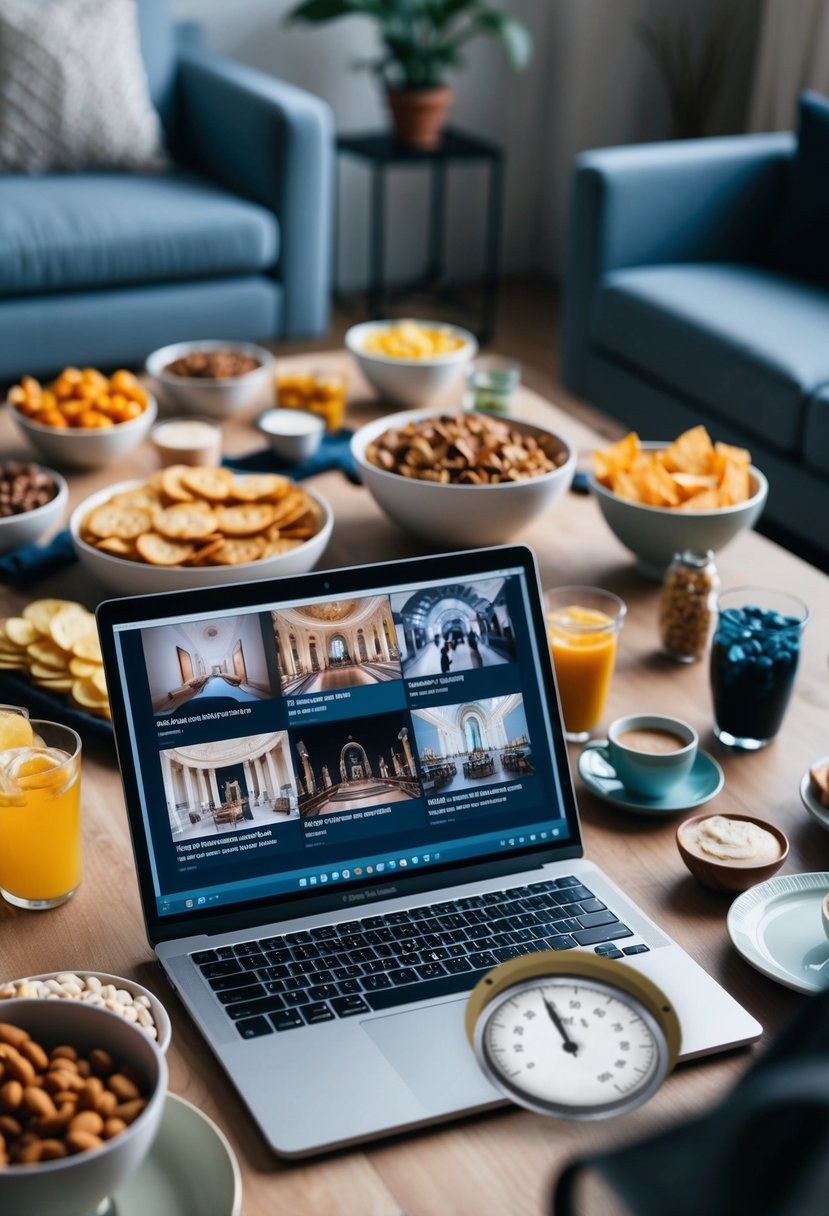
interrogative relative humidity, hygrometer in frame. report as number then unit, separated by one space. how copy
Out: 40 %
